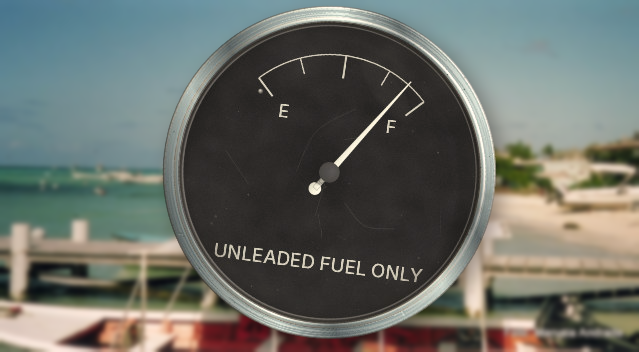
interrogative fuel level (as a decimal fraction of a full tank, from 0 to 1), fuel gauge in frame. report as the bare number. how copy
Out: 0.875
